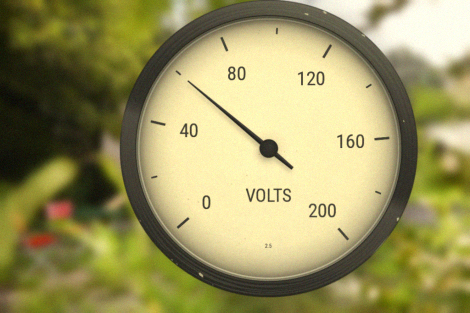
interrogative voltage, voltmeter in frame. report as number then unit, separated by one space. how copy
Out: 60 V
